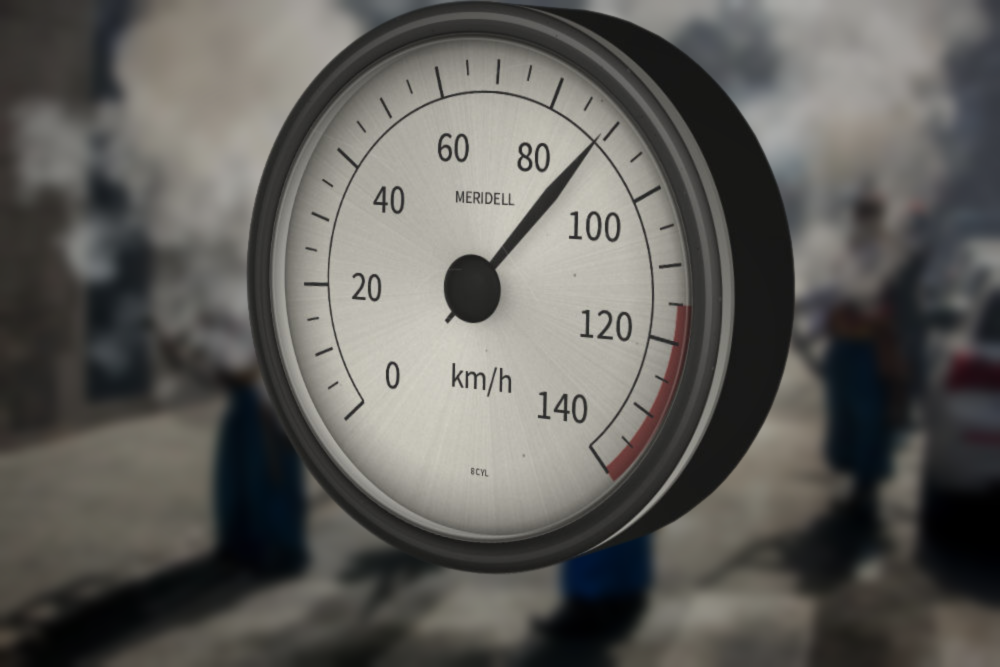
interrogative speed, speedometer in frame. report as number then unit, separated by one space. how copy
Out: 90 km/h
